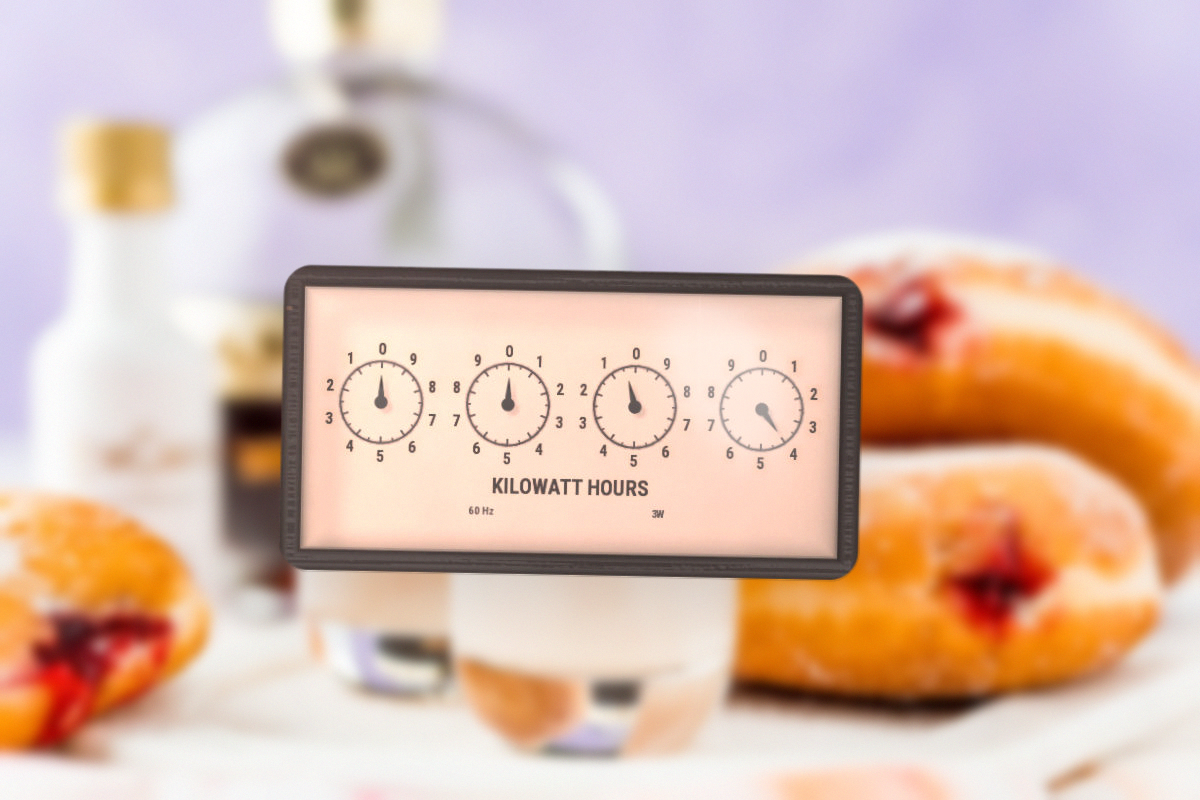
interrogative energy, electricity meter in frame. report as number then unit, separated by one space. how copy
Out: 4 kWh
